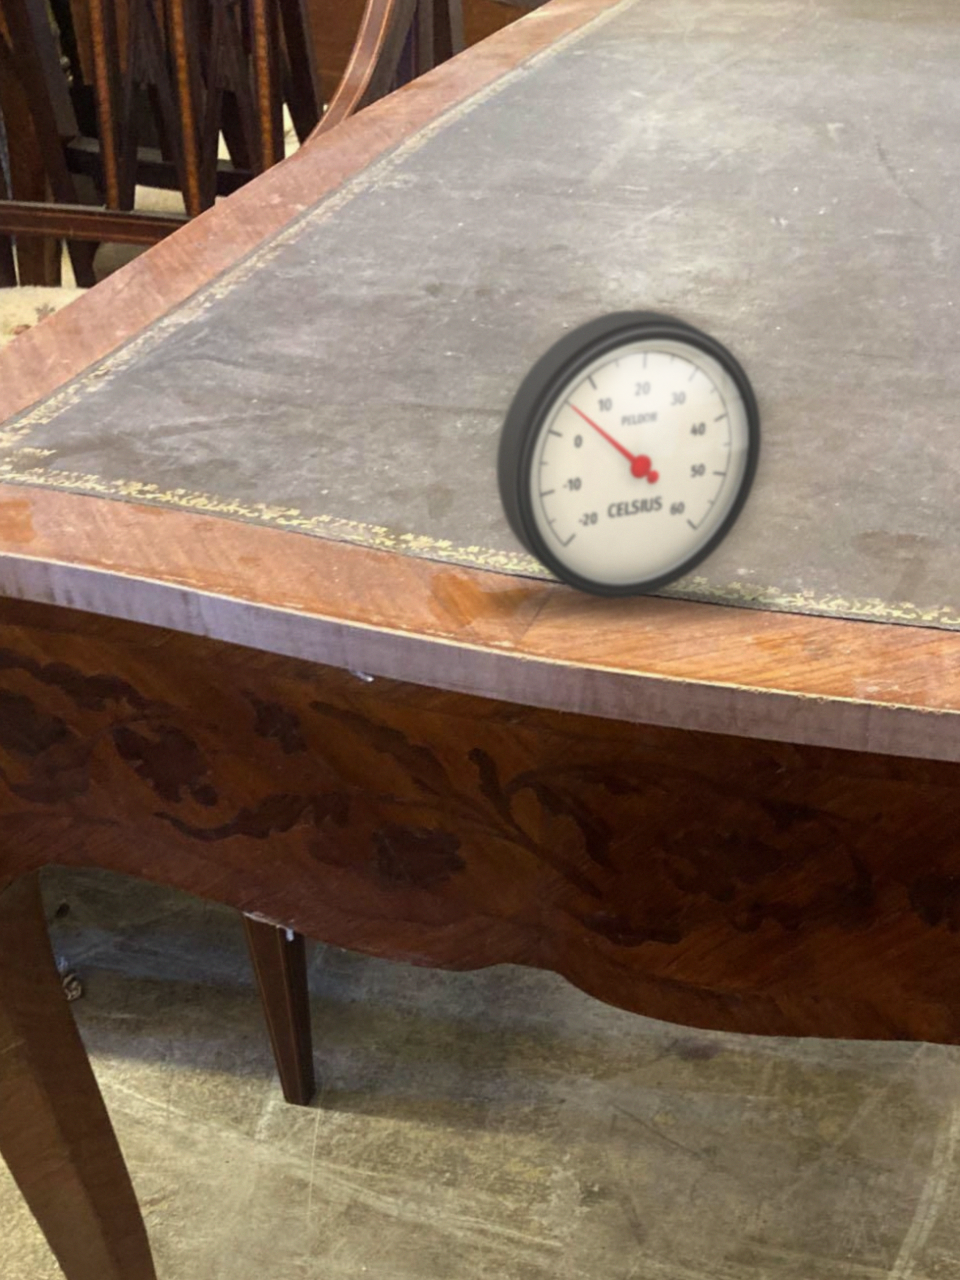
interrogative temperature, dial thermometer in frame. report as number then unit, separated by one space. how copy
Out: 5 °C
